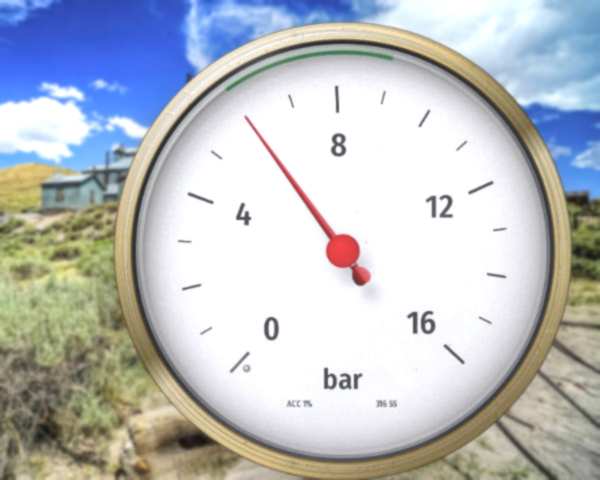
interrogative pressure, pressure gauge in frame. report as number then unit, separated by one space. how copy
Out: 6 bar
